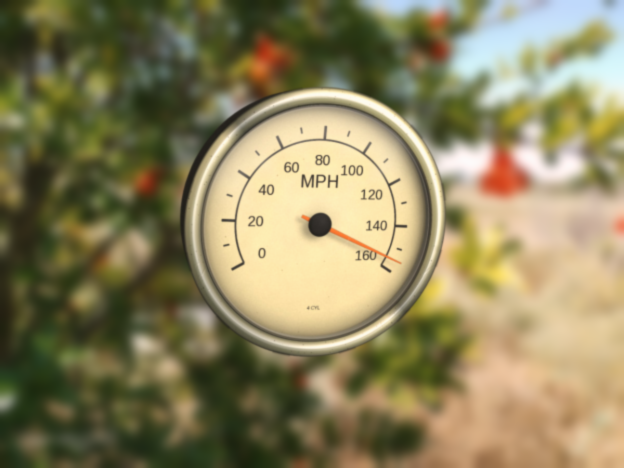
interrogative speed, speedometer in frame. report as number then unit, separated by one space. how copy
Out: 155 mph
